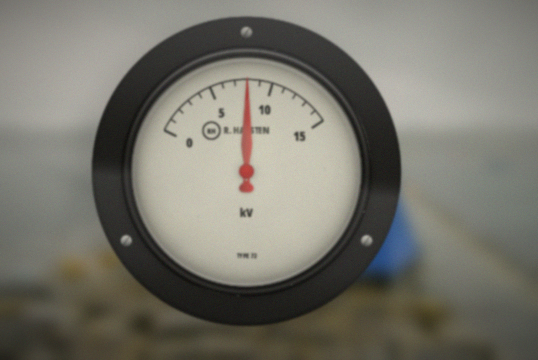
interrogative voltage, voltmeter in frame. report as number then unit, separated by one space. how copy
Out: 8 kV
